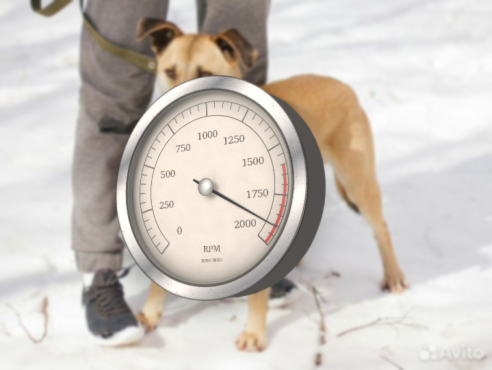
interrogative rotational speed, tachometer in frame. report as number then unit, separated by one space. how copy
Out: 1900 rpm
